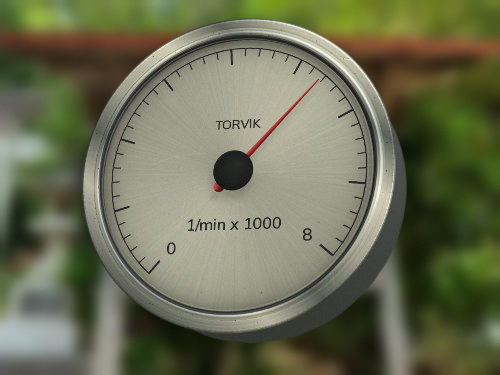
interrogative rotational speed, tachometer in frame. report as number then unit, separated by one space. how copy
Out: 5400 rpm
